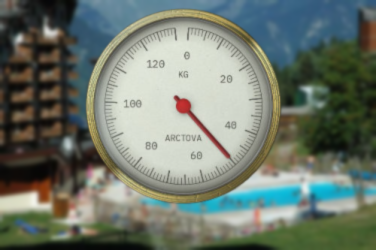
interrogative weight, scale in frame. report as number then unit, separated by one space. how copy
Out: 50 kg
